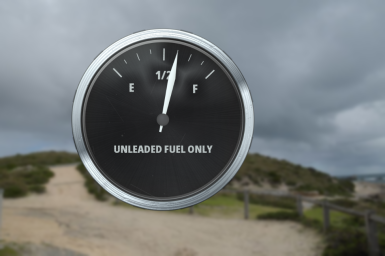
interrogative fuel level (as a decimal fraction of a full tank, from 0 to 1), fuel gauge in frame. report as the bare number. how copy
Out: 0.625
